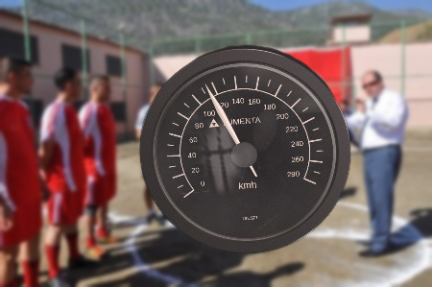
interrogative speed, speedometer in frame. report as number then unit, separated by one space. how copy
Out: 115 km/h
